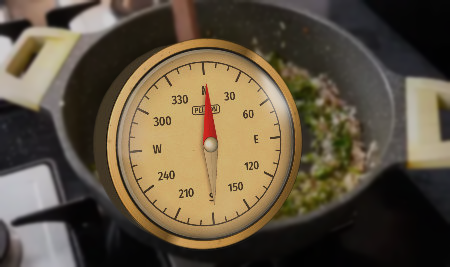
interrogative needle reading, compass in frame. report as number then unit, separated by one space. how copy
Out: 0 °
